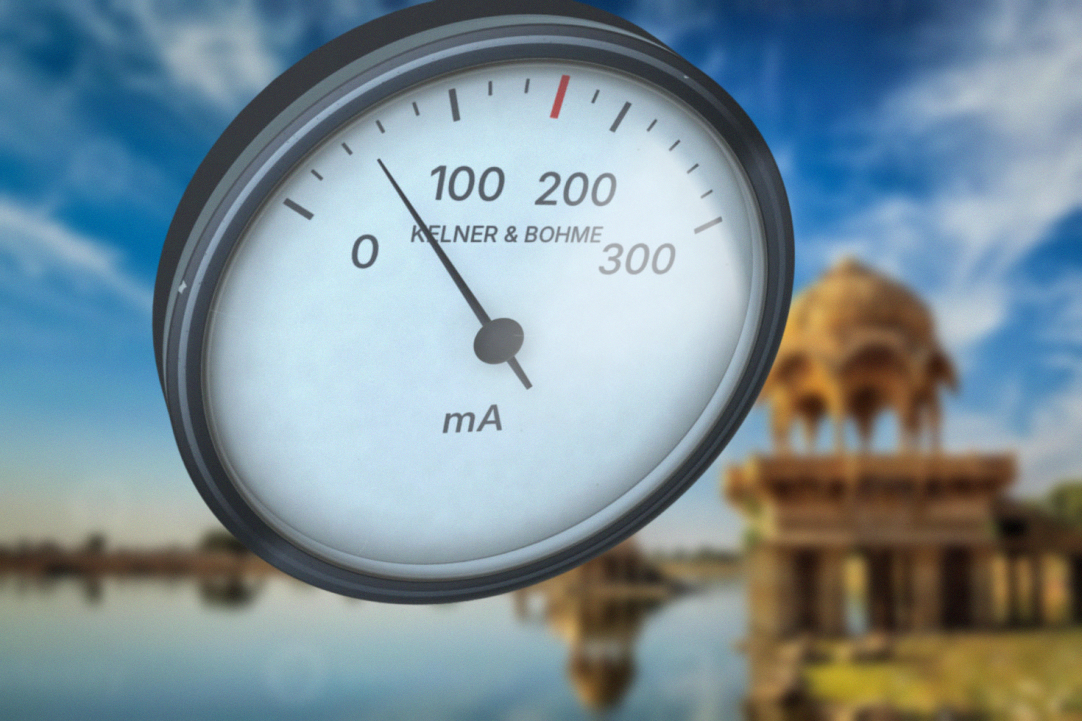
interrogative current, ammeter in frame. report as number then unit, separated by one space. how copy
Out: 50 mA
